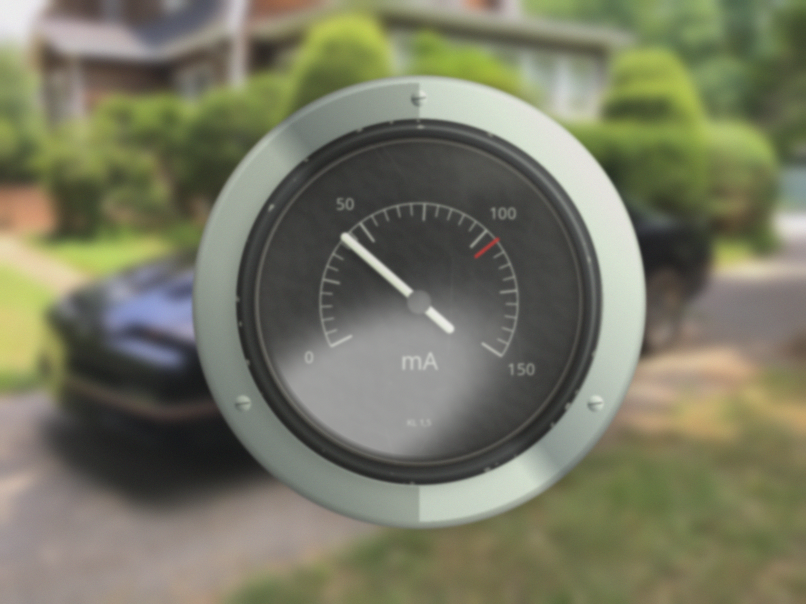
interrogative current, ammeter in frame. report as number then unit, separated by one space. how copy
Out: 42.5 mA
